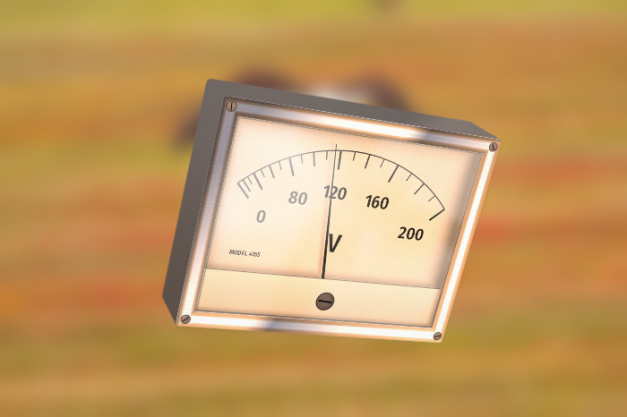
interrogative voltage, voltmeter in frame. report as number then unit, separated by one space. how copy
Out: 115 V
